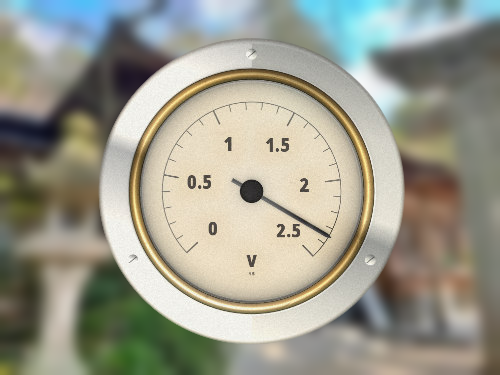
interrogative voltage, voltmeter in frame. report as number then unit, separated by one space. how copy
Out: 2.35 V
